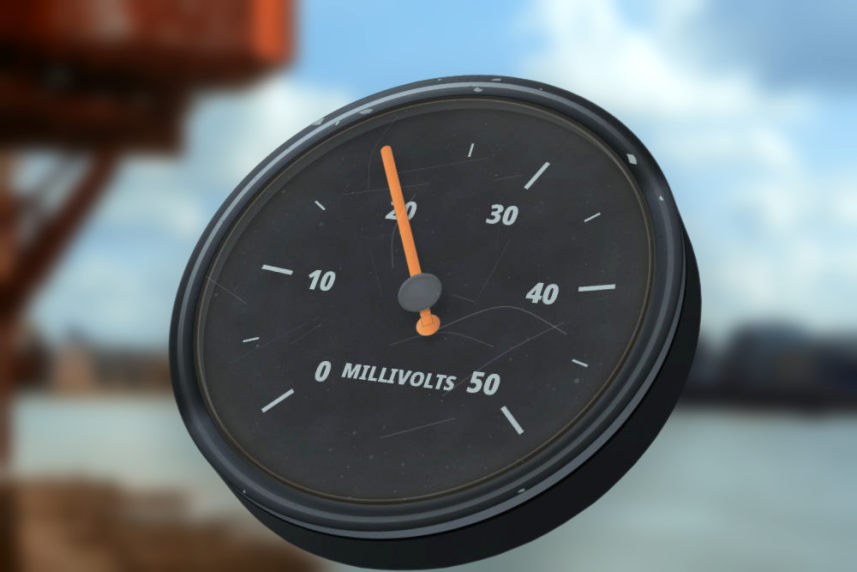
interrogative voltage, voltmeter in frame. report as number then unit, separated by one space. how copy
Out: 20 mV
